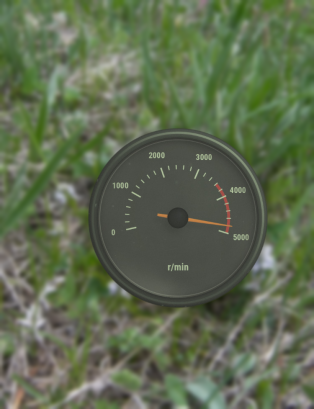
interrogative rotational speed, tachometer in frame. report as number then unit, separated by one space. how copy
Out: 4800 rpm
